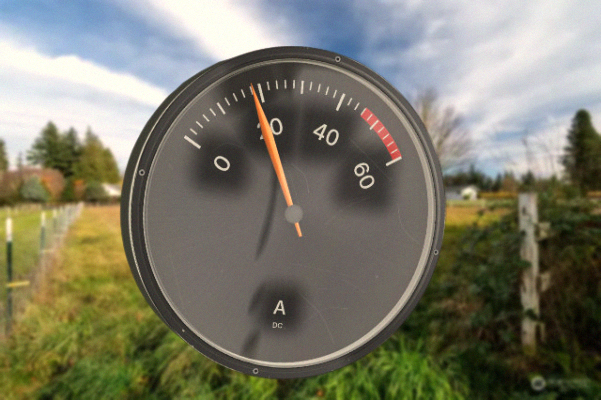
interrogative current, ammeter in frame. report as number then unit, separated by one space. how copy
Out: 18 A
